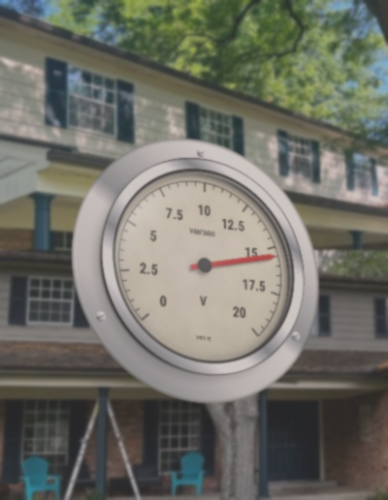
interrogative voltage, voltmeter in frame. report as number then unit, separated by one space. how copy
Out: 15.5 V
